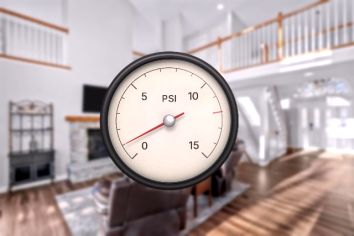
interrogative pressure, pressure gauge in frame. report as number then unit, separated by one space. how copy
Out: 1 psi
